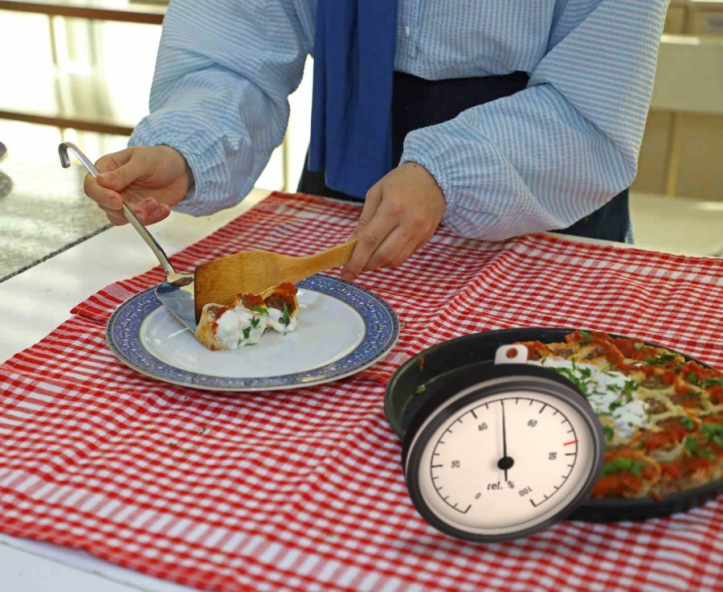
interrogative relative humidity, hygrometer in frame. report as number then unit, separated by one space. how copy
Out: 48 %
